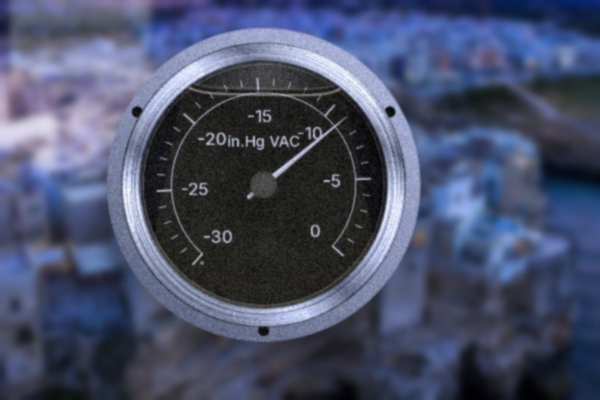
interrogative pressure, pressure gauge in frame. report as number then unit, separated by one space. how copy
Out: -9 inHg
